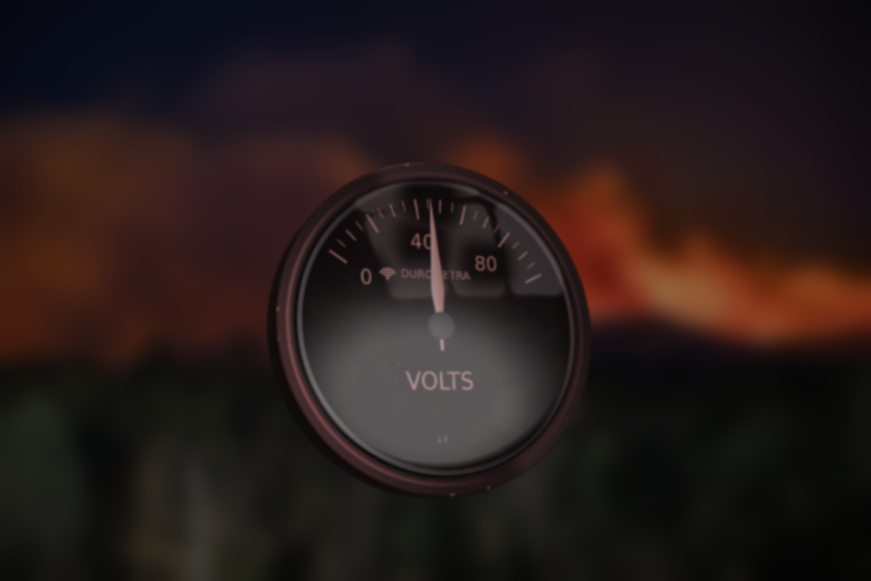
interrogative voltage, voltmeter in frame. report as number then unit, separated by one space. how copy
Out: 45 V
